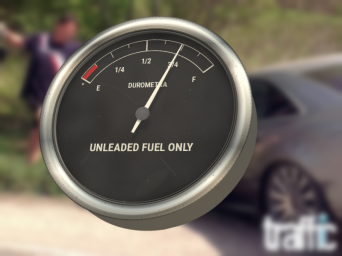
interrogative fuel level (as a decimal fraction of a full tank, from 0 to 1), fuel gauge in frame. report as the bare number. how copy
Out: 0.75
